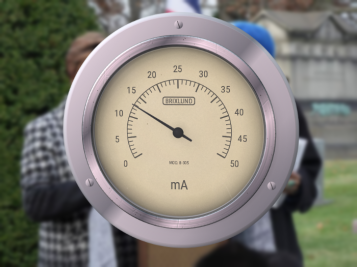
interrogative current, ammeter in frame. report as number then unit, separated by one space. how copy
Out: 13 mA
